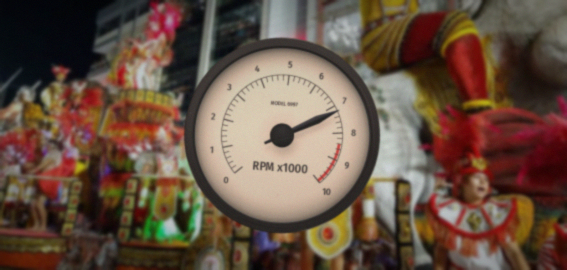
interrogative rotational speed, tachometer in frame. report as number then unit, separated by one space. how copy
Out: 7200 rpm
